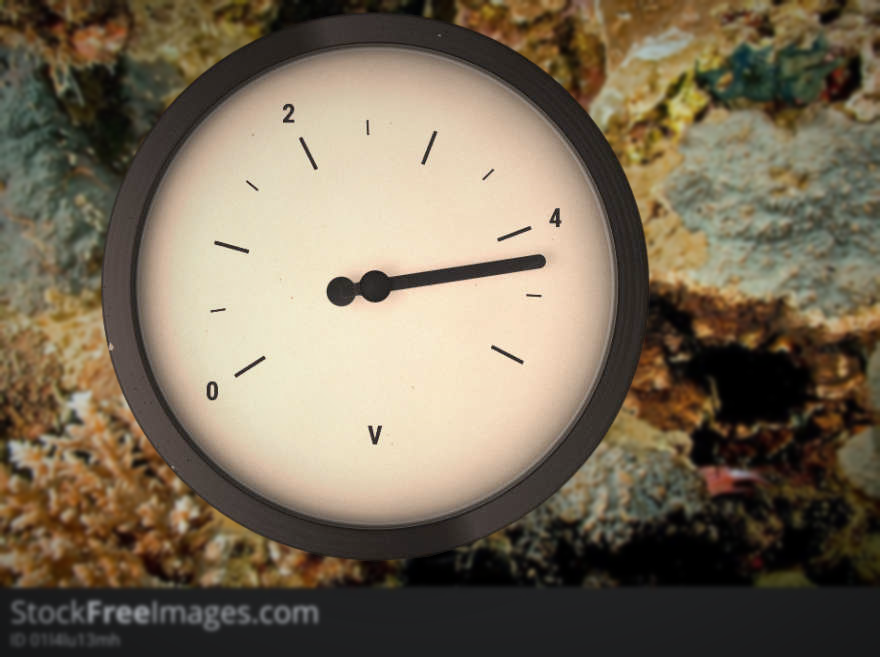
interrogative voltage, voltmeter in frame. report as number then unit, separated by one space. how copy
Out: 4.25 V
